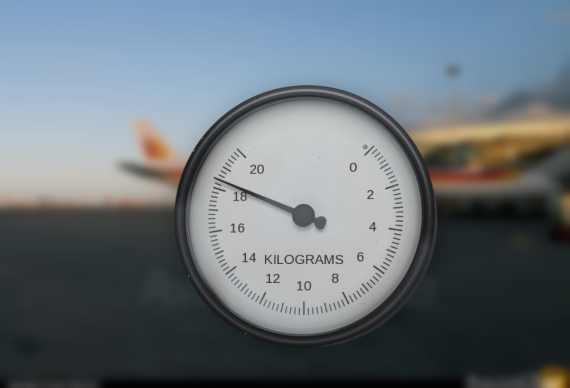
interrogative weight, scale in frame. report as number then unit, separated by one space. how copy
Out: 18.4 kg
